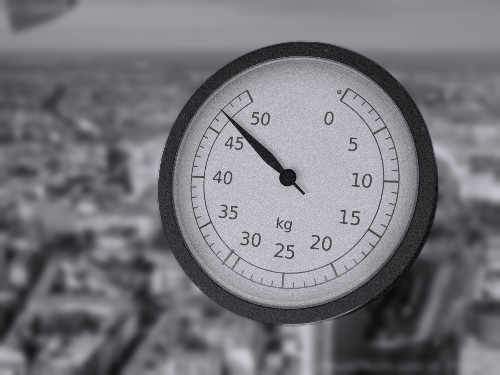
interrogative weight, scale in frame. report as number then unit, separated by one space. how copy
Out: 47 kg
